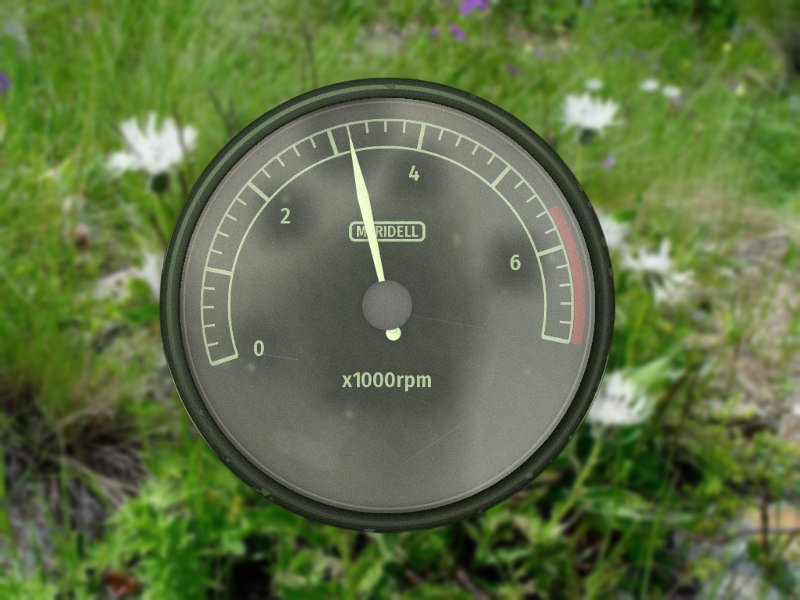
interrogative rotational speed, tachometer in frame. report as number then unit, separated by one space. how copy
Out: 3200 rpm
